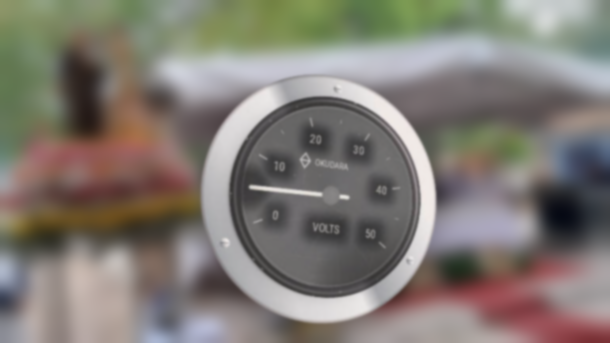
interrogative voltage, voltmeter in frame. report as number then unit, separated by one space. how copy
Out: 5 V
